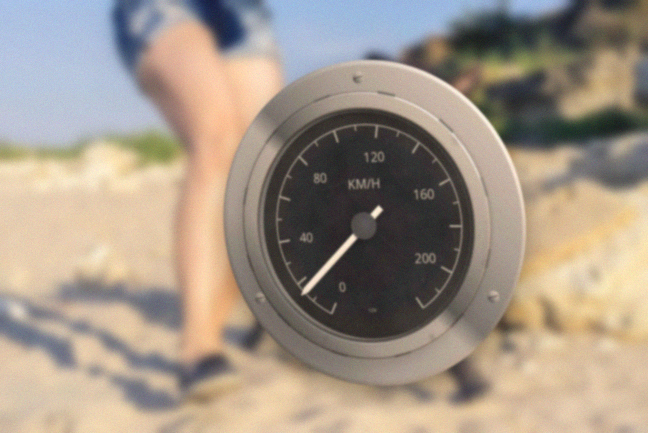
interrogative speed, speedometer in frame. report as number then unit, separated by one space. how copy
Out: 15 km/h
